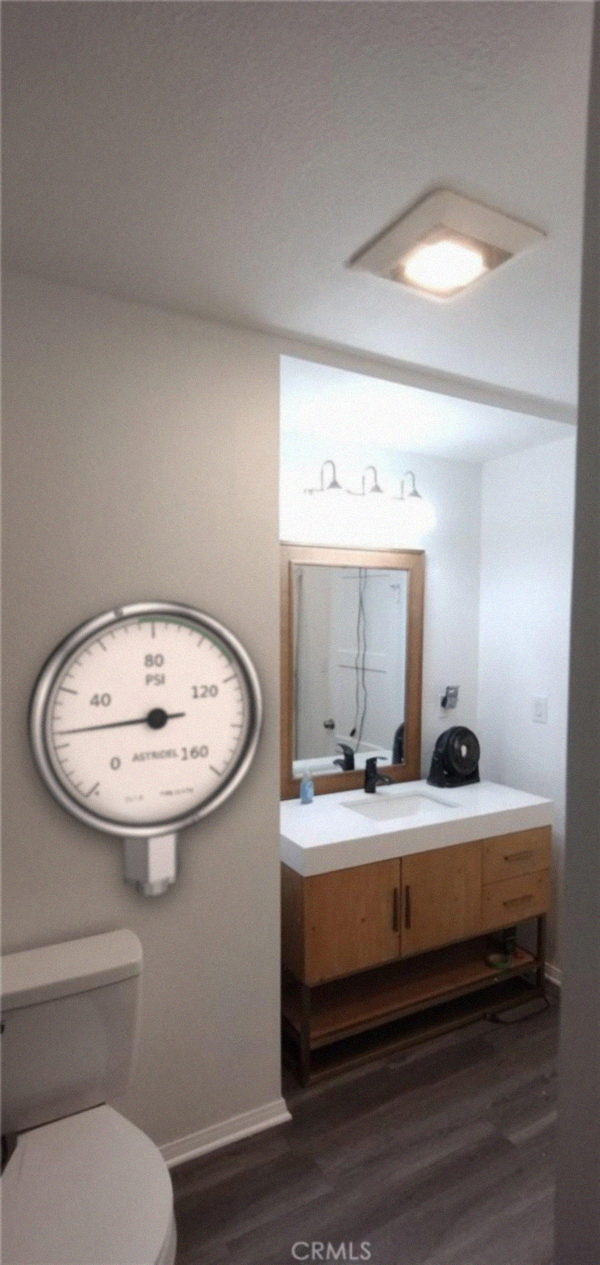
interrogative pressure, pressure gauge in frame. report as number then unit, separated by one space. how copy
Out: 25 psi
